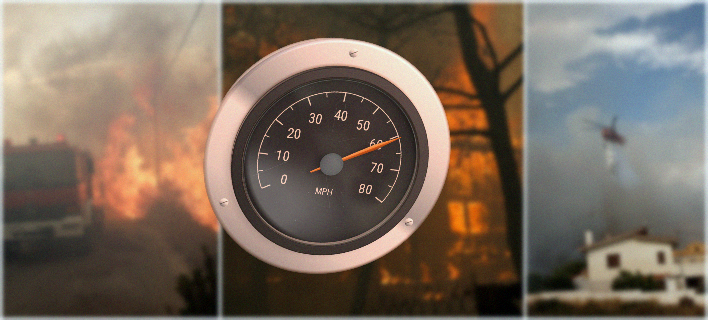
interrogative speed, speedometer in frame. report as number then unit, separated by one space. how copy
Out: 60 mph
